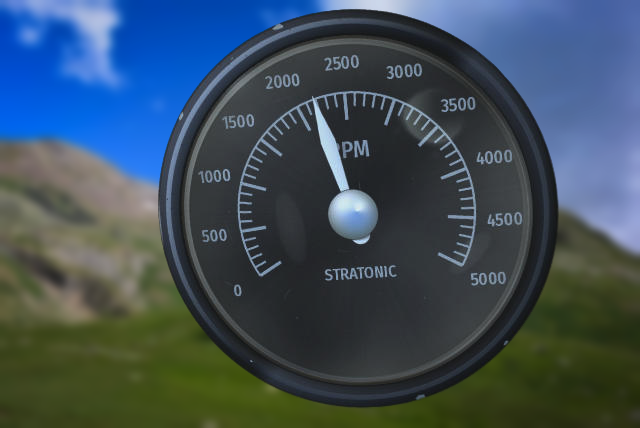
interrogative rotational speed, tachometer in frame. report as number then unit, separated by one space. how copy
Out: 2200 rpm
